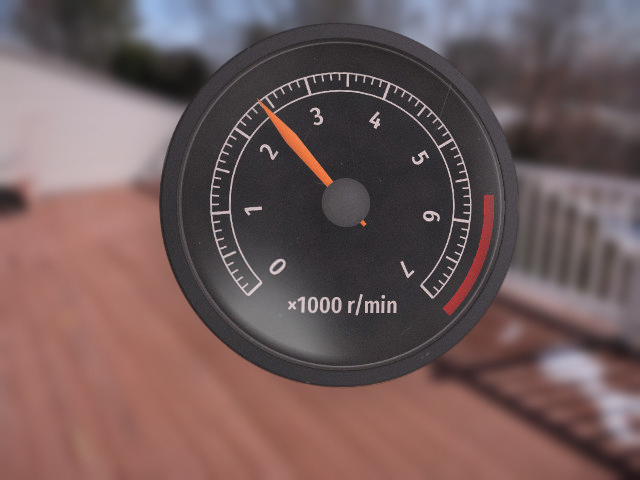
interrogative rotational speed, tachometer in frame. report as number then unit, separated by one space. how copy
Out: 2400 rpm
